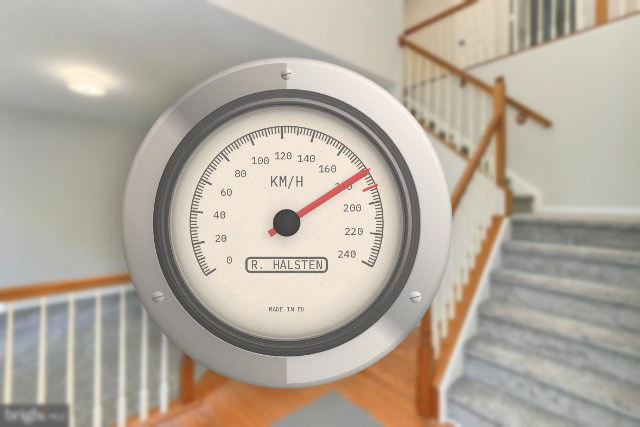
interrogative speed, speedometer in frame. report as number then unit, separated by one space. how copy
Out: 180 km/h
